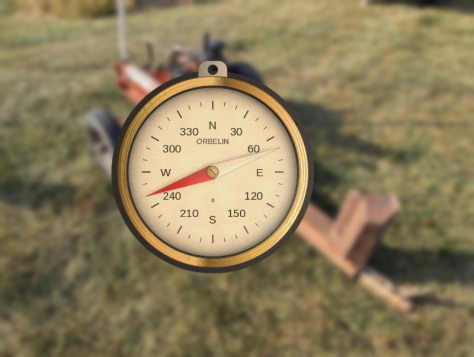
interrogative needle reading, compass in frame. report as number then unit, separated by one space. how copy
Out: 250 °
